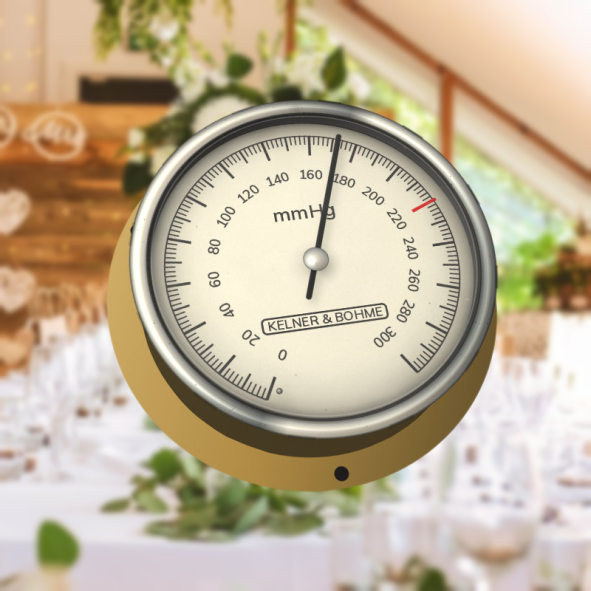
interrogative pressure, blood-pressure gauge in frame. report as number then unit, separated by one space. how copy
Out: 172 mmHg
